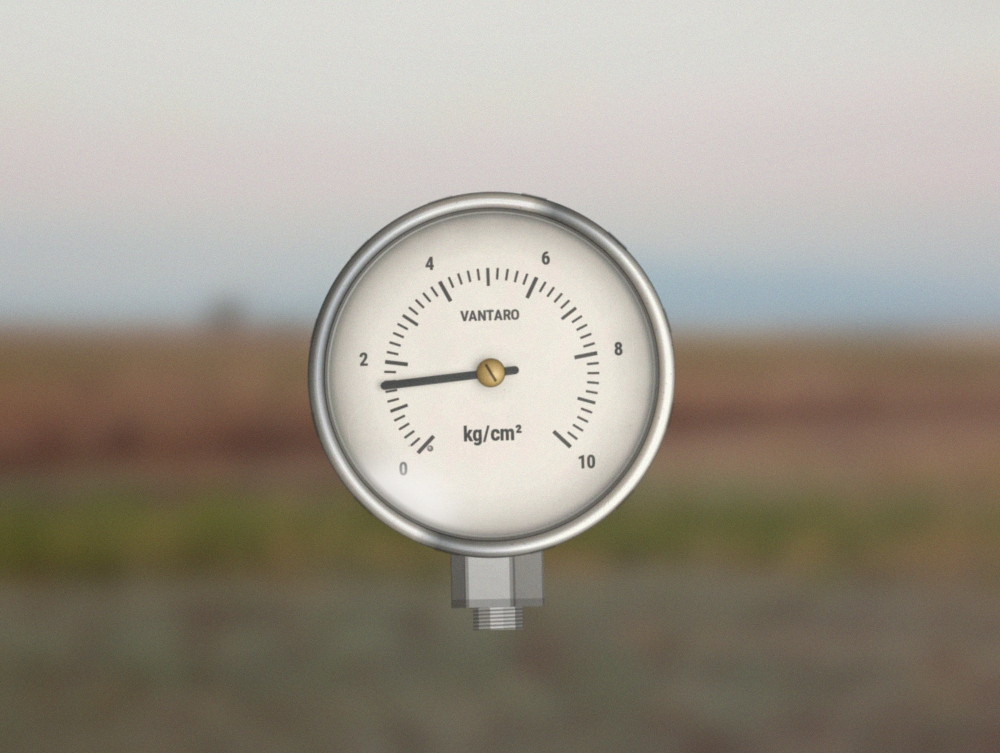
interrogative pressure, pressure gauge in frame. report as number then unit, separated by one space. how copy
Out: 1.5 kg/cm²
